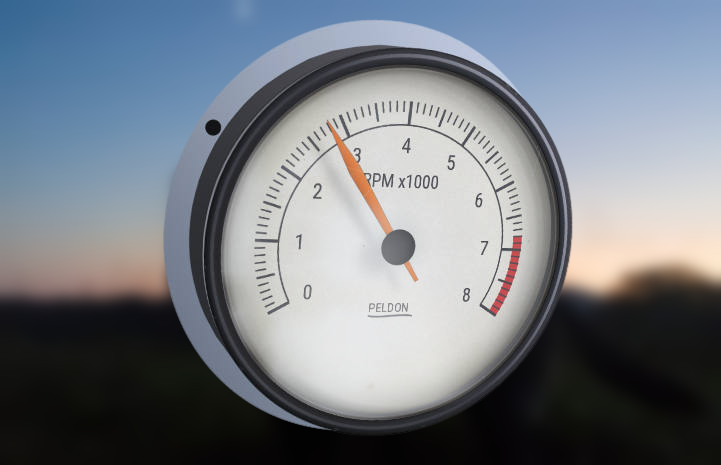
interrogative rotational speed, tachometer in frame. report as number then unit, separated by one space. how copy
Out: 2800 rpm
